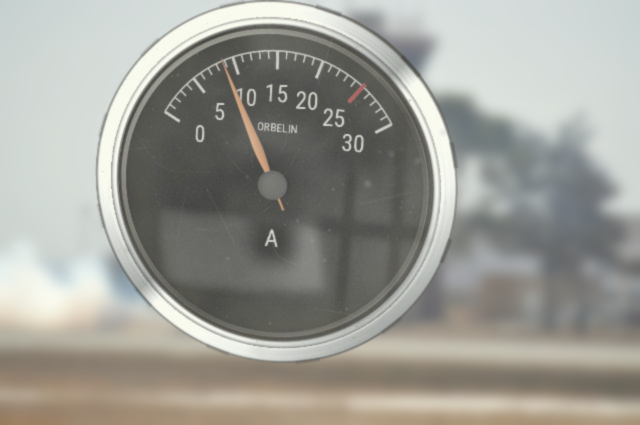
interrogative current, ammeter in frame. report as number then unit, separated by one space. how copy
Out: 9 A
